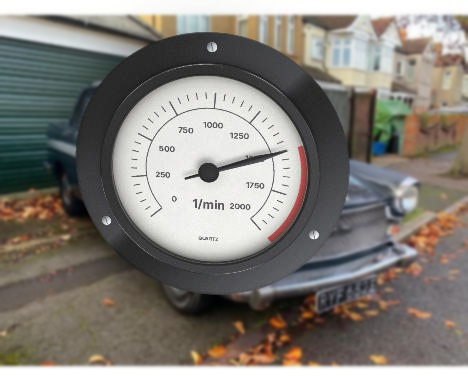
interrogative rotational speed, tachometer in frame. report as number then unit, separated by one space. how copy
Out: 1500 rpm
